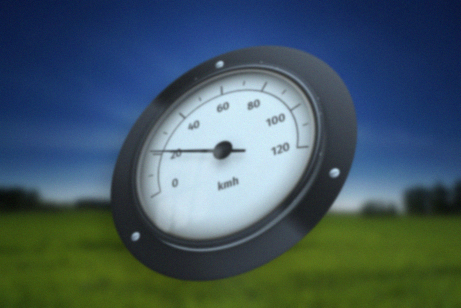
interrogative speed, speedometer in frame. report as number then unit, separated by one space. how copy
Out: 20 km/h
